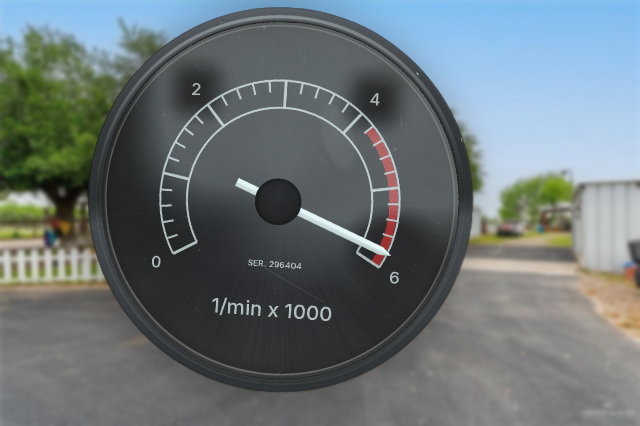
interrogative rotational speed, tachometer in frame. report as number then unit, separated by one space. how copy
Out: 5800 rpm
